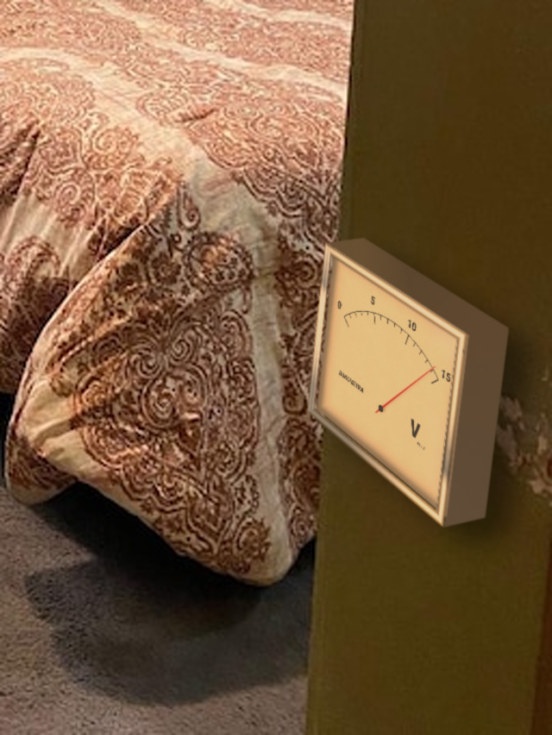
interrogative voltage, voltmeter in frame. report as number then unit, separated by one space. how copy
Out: 14 V
